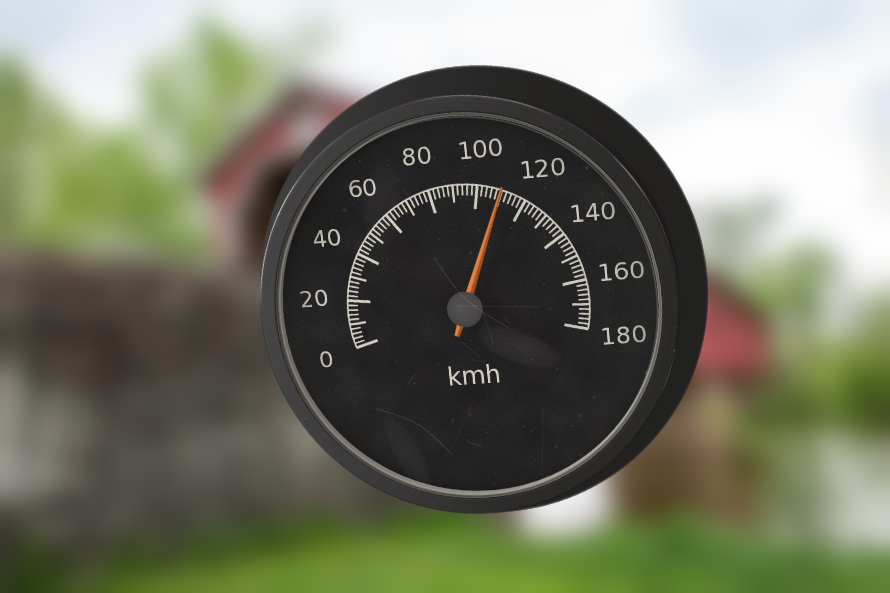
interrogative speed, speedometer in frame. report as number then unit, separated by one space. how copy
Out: 110 km/h
